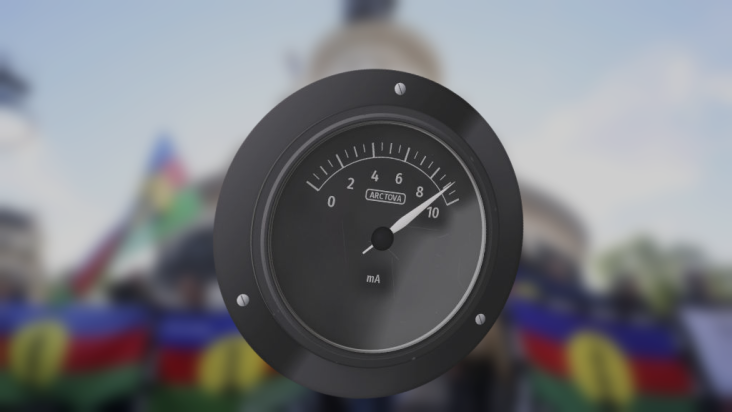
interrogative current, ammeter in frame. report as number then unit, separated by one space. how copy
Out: 9 mA
